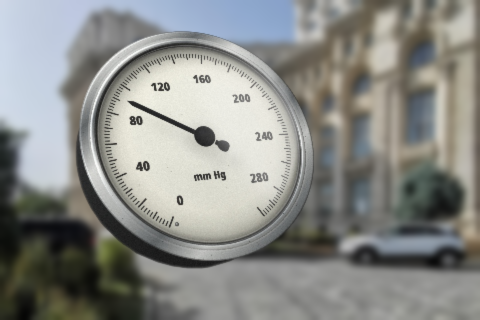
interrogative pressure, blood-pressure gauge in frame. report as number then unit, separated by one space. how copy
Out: 90 mmHg
